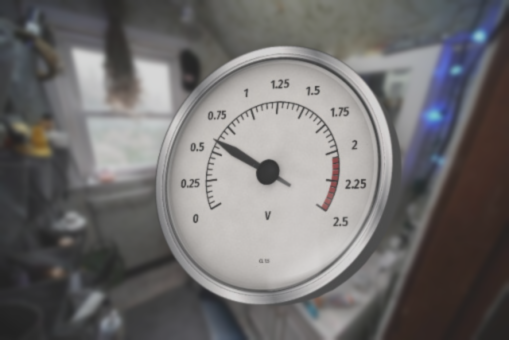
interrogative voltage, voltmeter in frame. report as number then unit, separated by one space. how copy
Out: 0.6 V
